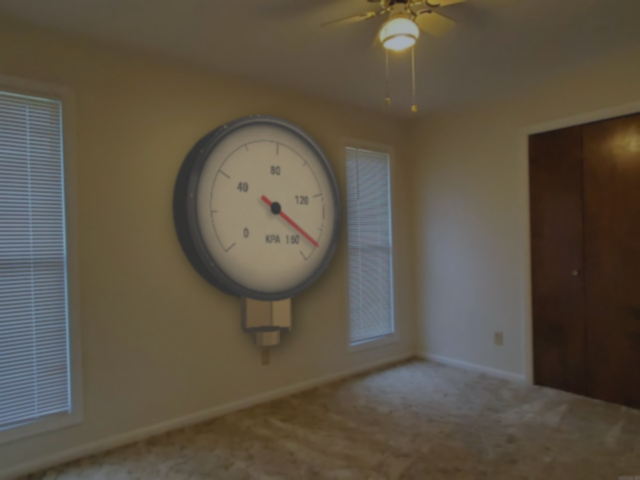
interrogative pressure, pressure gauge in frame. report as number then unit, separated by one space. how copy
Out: 150 kPa
